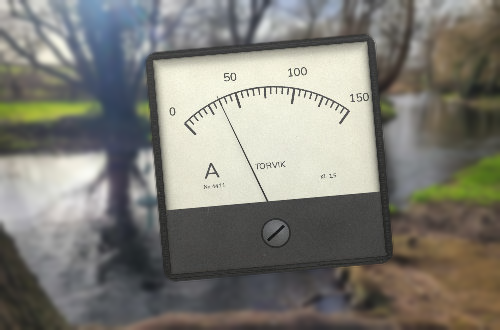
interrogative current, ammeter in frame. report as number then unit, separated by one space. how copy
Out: 35 A
